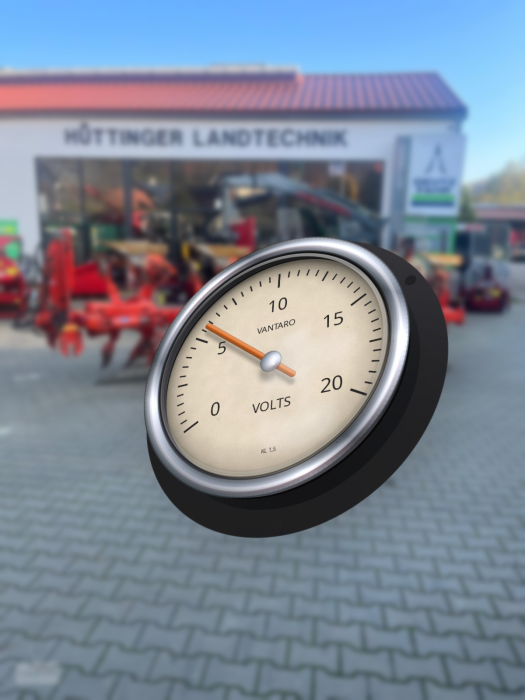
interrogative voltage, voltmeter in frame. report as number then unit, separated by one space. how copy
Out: 5.75 V
